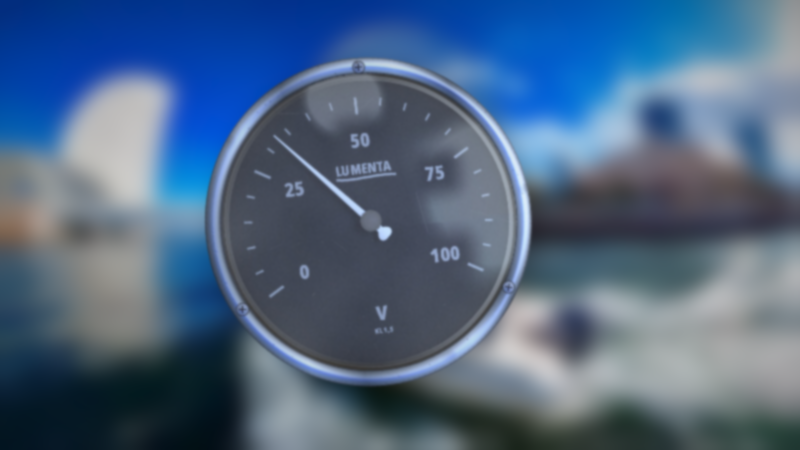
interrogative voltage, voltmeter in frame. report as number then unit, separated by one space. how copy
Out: 32.5 V
